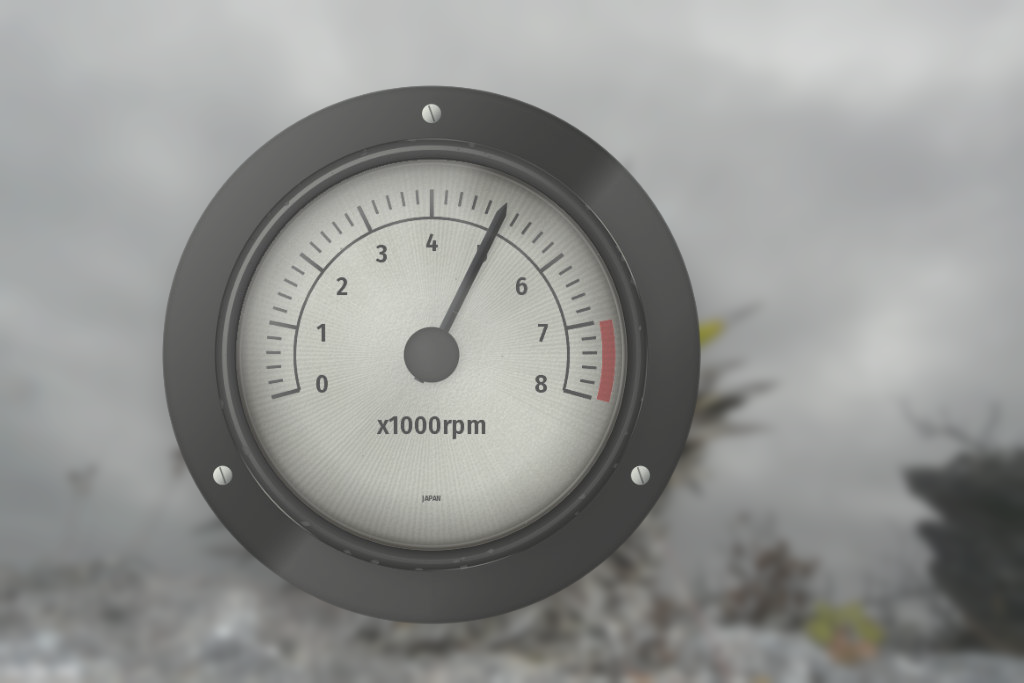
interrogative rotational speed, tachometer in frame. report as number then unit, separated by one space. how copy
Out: 5000 rpm
